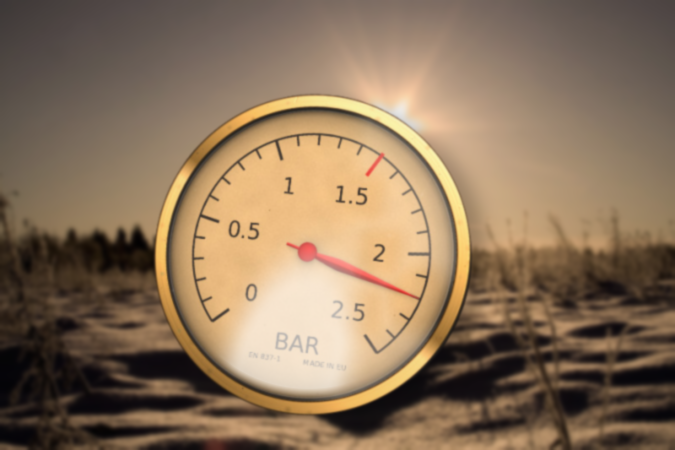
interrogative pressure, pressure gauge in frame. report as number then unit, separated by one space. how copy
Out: 2.2 bar
